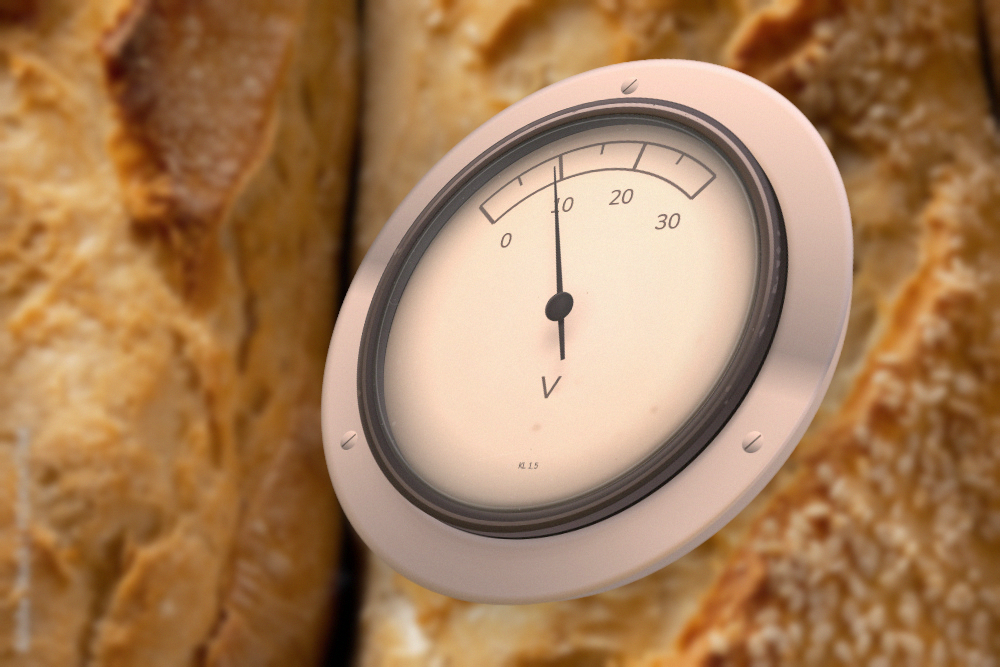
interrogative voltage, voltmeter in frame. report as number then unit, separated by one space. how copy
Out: 10 V
